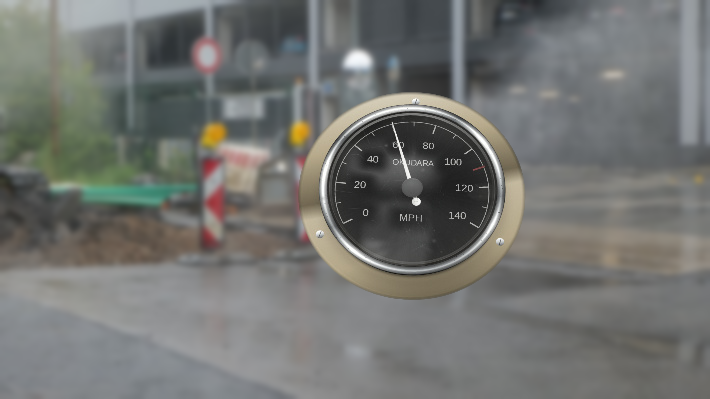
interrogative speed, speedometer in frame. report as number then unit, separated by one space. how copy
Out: 60 mph
